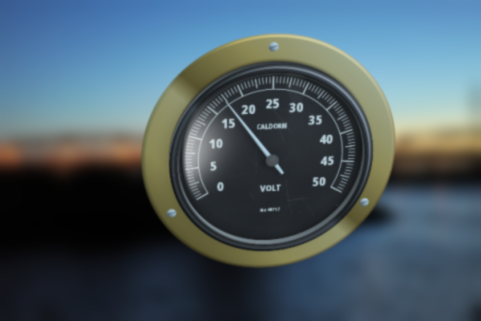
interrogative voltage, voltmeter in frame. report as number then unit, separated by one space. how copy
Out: 17.5 V
